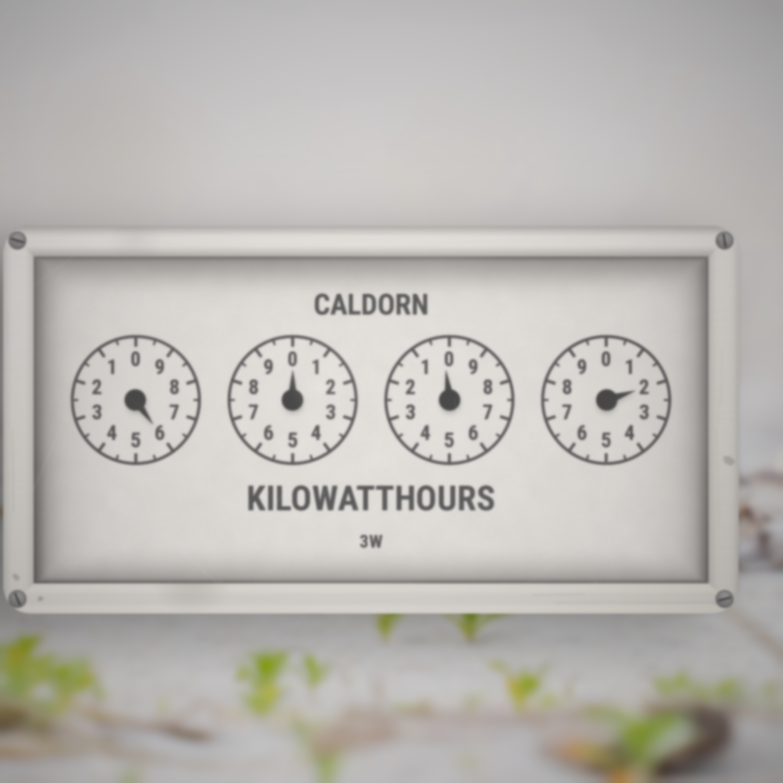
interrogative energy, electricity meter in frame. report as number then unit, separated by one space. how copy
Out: 6002 kWh
